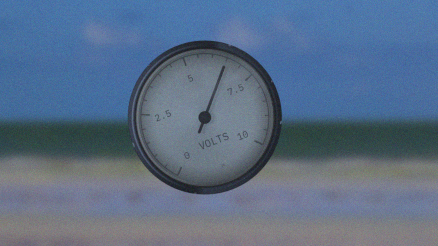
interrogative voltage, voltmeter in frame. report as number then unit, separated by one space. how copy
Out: 6.5 V
